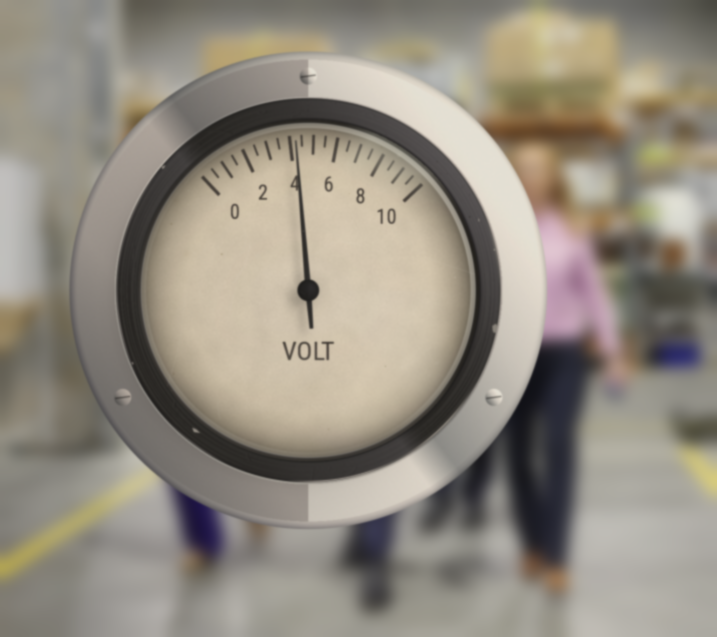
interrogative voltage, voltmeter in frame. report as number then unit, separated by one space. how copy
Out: 4.25 V
